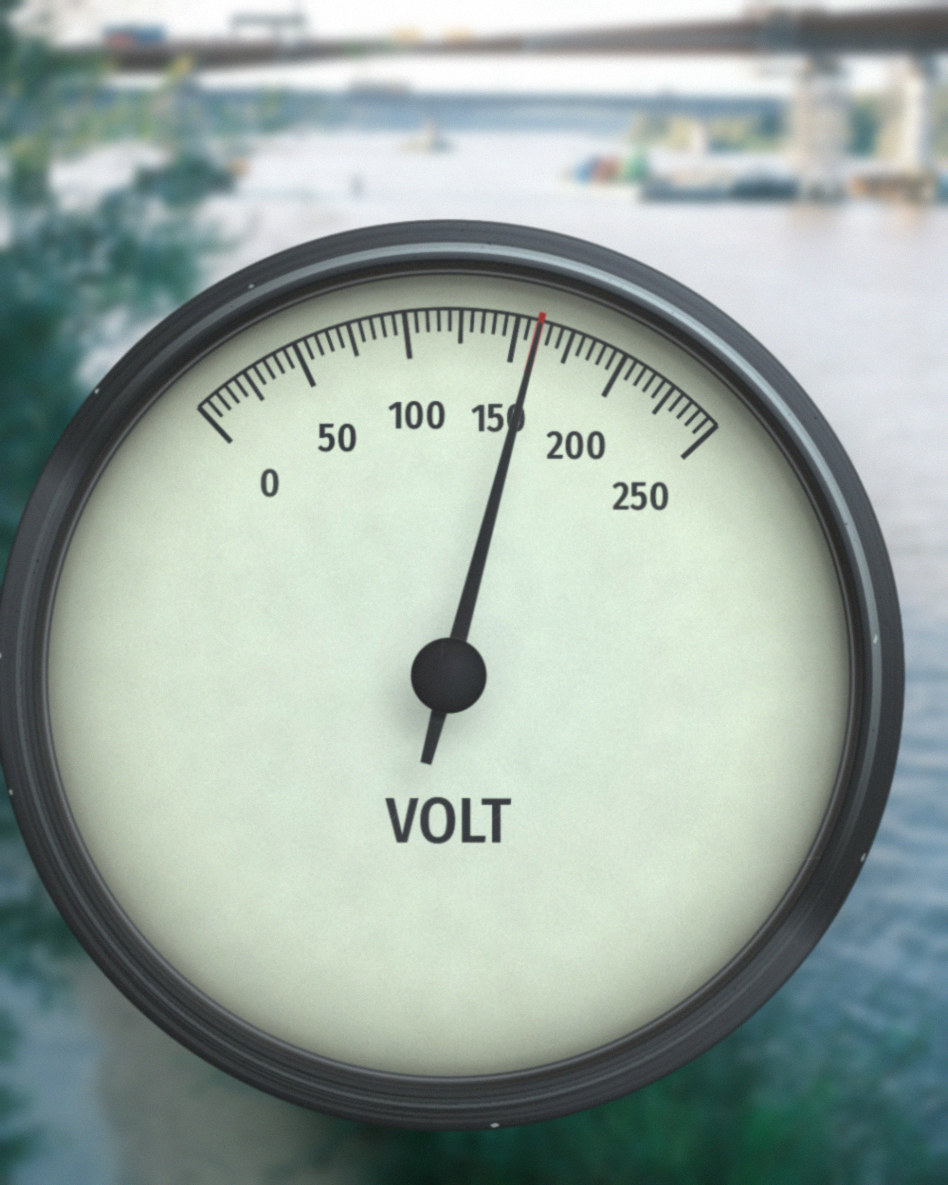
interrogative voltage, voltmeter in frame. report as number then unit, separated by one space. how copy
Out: 160 V
